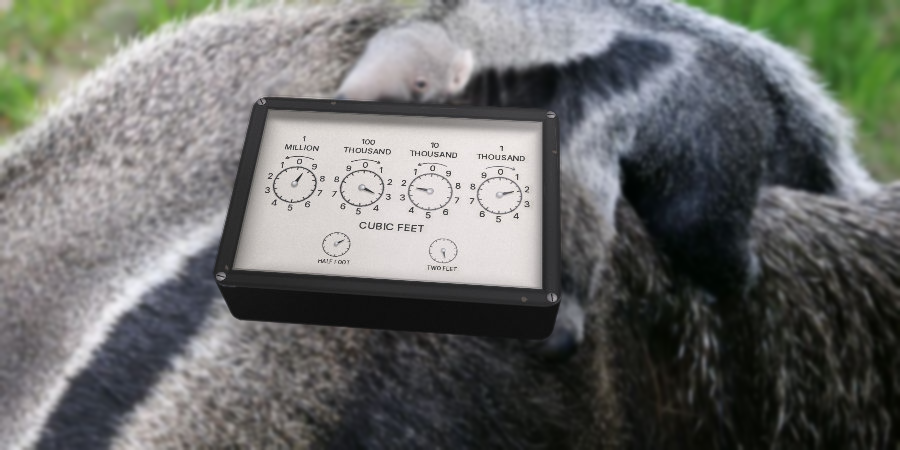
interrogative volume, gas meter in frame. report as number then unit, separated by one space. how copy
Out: 932200 ft³
